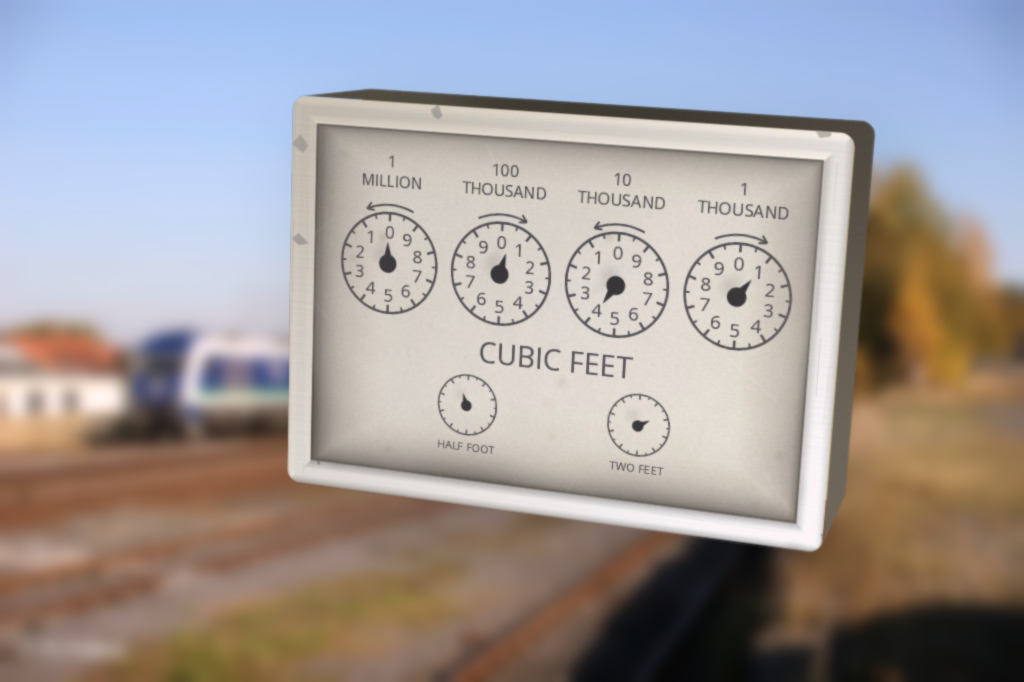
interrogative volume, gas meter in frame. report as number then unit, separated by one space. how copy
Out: 4100 ft³
